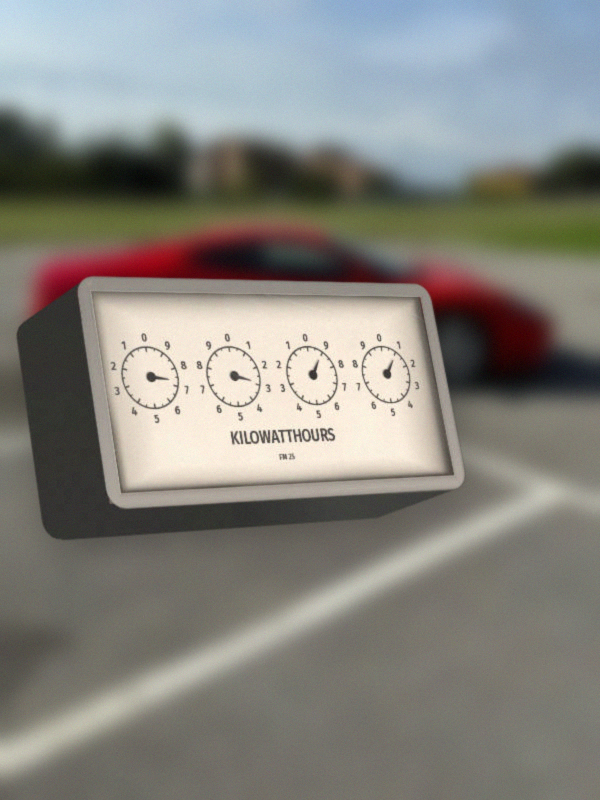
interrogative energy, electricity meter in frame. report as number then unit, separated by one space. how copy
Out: 7291 kWh
